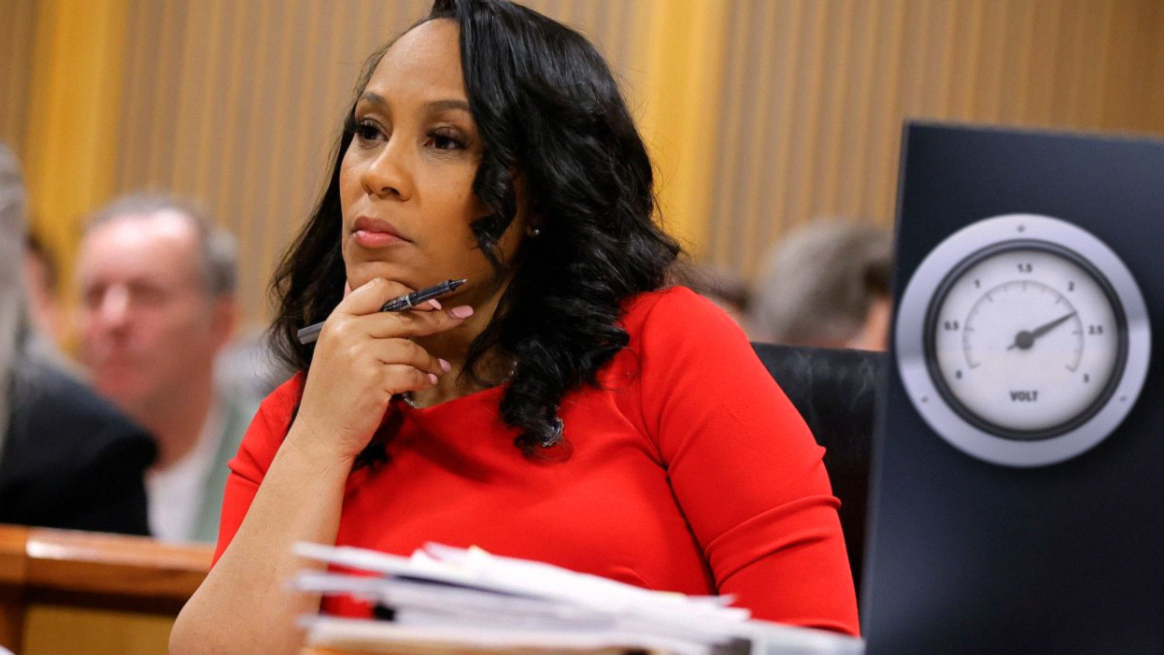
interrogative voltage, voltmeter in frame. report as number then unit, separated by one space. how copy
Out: 2.25 V
